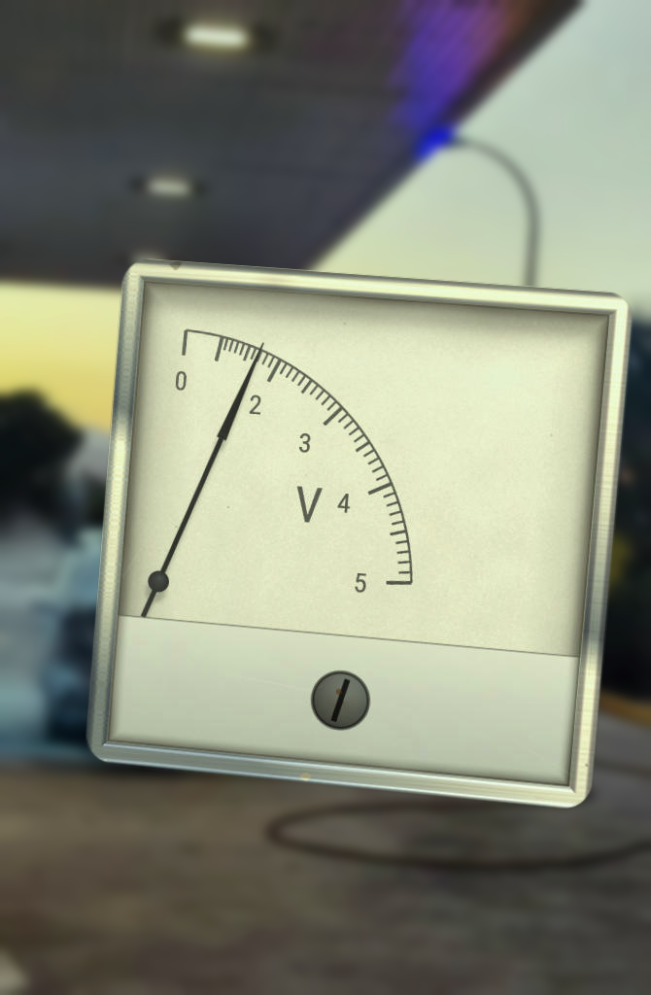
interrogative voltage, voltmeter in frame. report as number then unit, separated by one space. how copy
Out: 1.7 V
